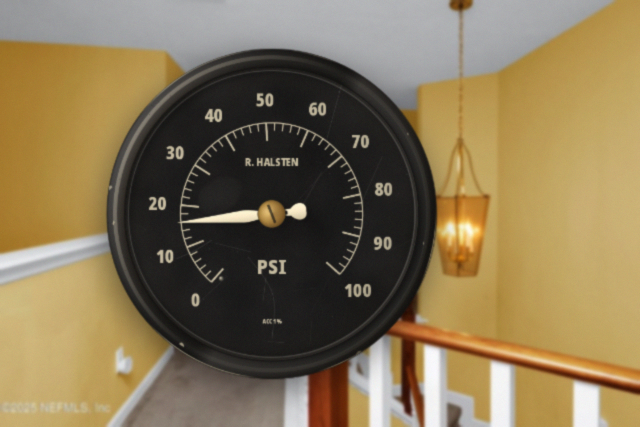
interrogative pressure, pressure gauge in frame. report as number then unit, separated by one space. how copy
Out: 16 psi
